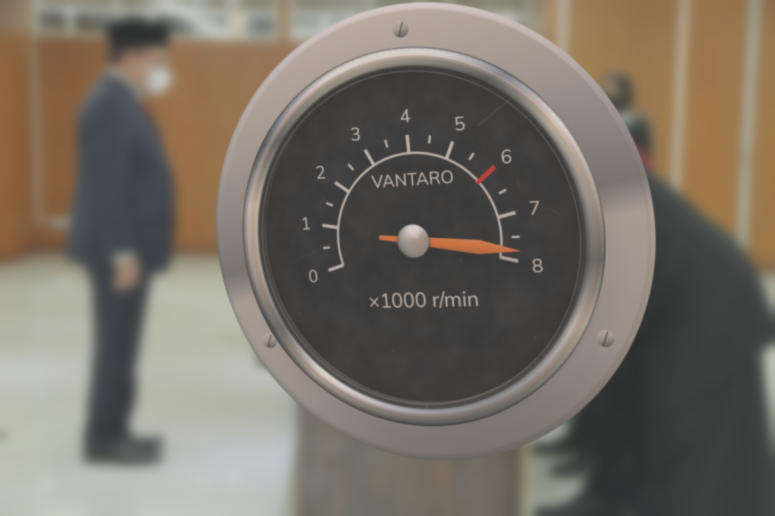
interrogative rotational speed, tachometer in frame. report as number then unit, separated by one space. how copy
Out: 7750 rpm
